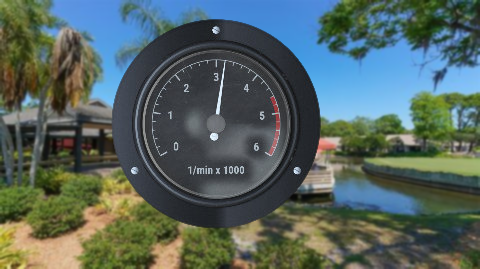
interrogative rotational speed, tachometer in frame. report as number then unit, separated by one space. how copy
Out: 3200 rpm
